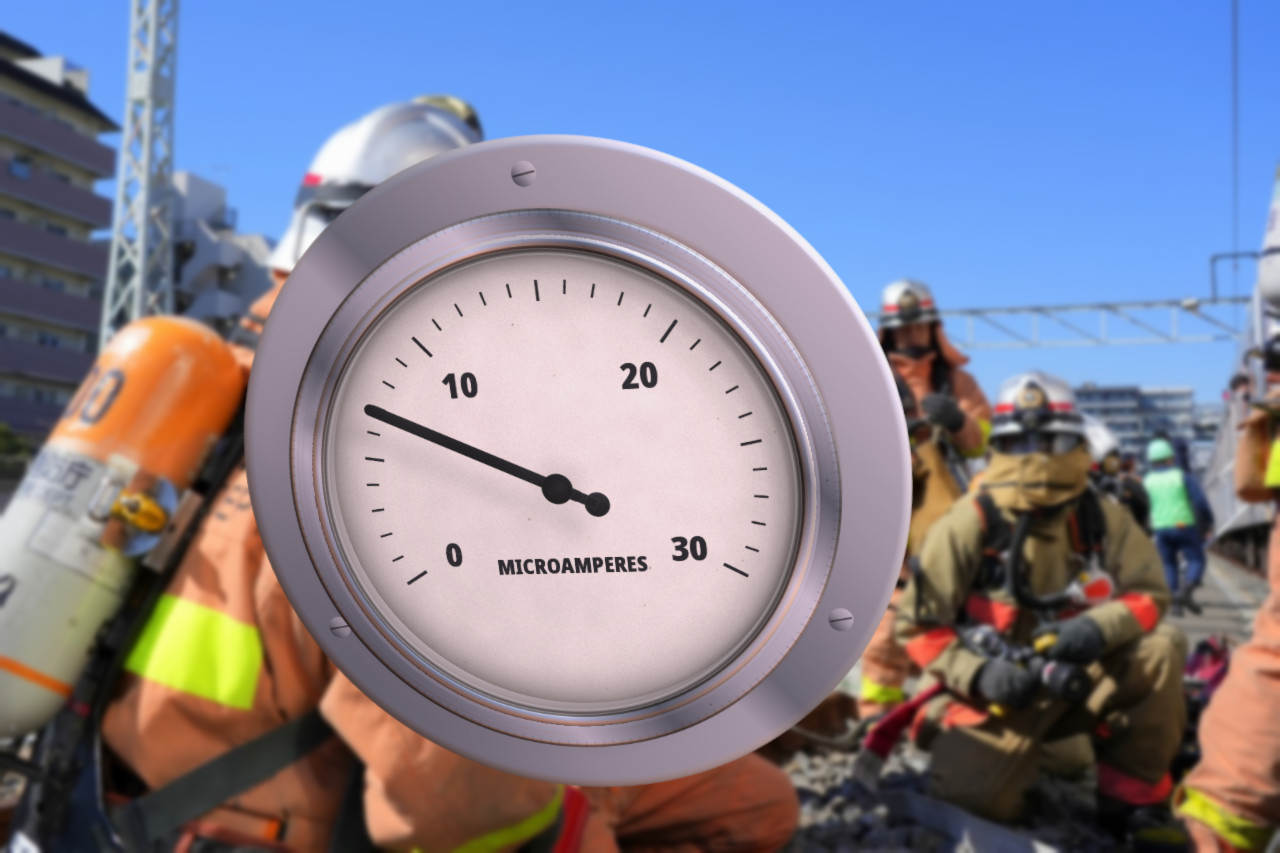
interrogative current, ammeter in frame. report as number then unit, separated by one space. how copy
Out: 7 µA
